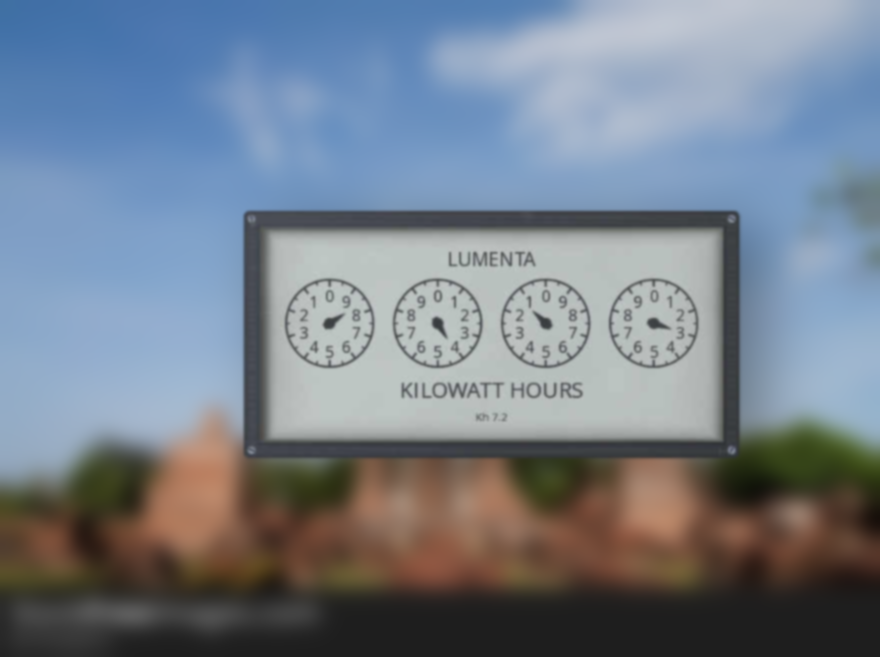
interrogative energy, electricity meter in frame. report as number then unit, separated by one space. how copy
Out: 8413 kWh
